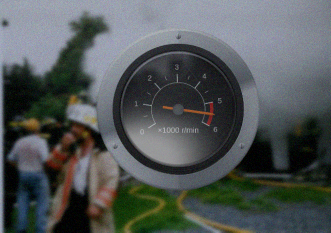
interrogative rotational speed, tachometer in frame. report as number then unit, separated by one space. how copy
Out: 5500 rpm
